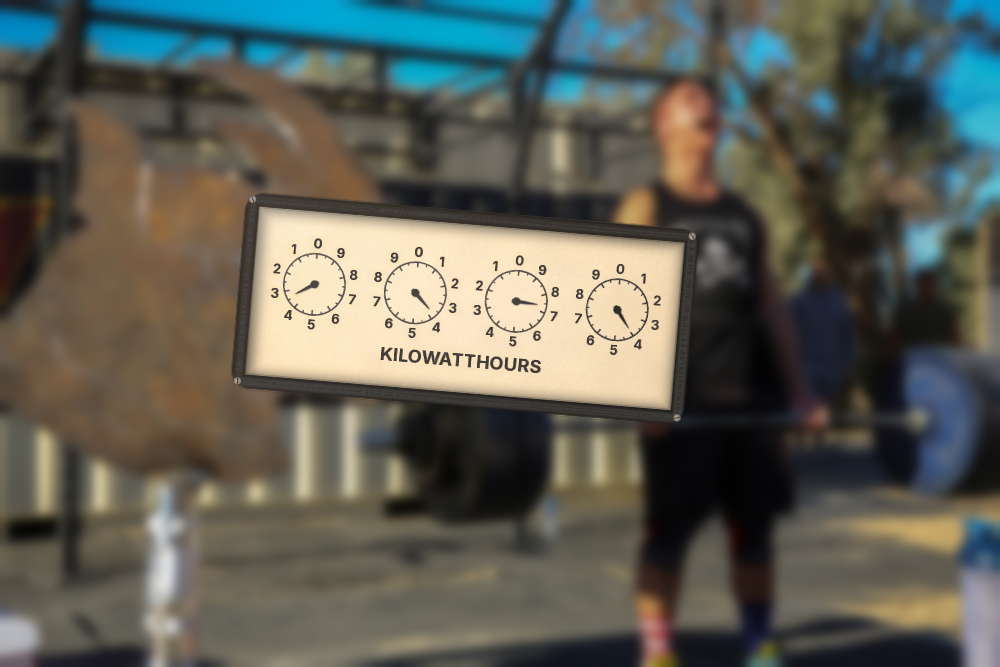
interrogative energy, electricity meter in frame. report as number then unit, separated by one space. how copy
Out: 3374 kWh
